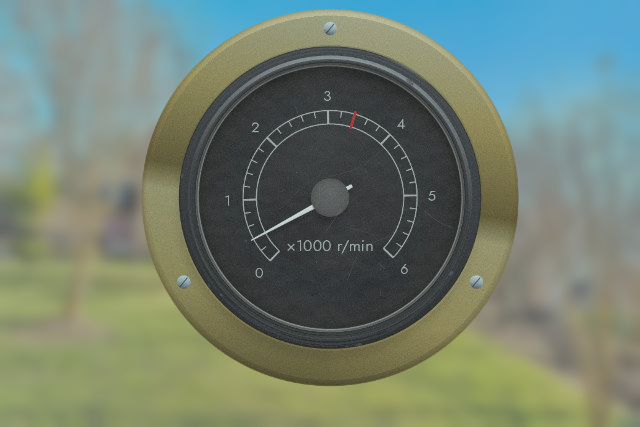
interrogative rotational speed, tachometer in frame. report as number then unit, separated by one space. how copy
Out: 400 rpm
